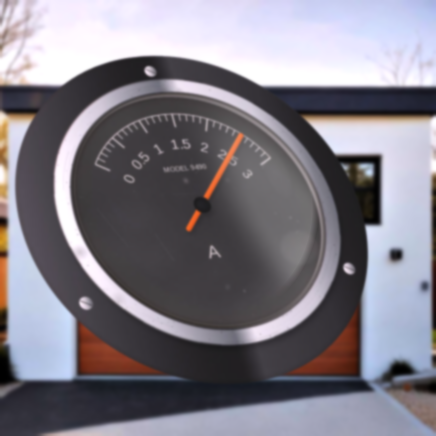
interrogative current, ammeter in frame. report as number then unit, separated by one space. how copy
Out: 2.5 A
